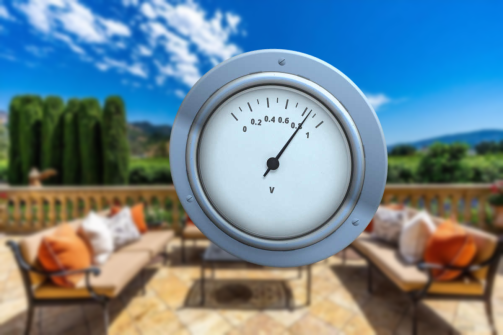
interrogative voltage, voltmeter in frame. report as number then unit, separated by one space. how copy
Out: 0.85 V
